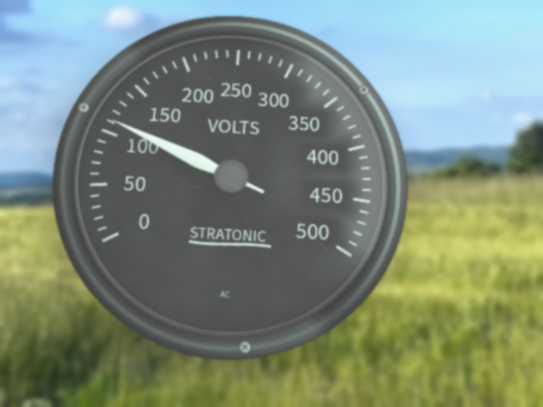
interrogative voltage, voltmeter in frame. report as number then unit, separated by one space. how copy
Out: 110 V
